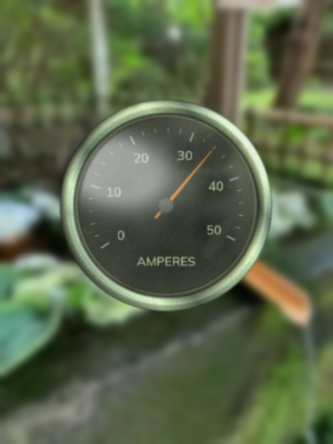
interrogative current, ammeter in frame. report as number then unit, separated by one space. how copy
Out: 34 A
